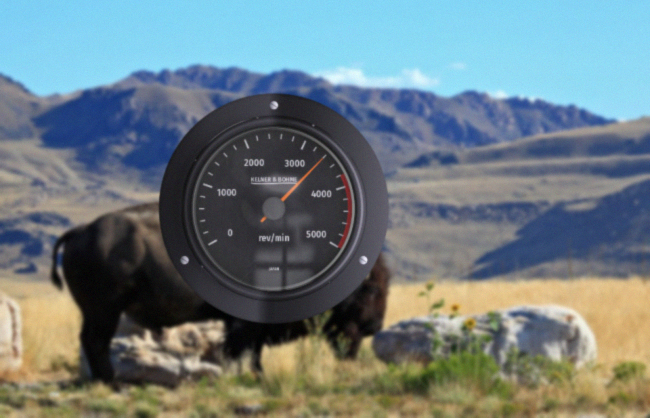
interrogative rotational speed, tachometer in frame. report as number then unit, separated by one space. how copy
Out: 3400 rpm
